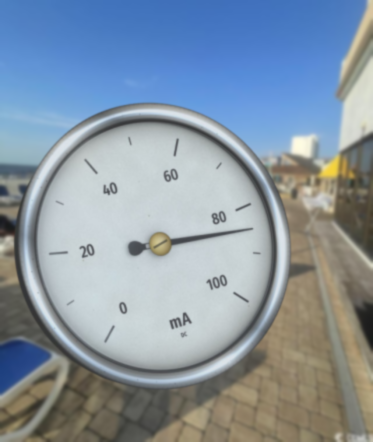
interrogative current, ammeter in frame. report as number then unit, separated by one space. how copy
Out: 85 mA
